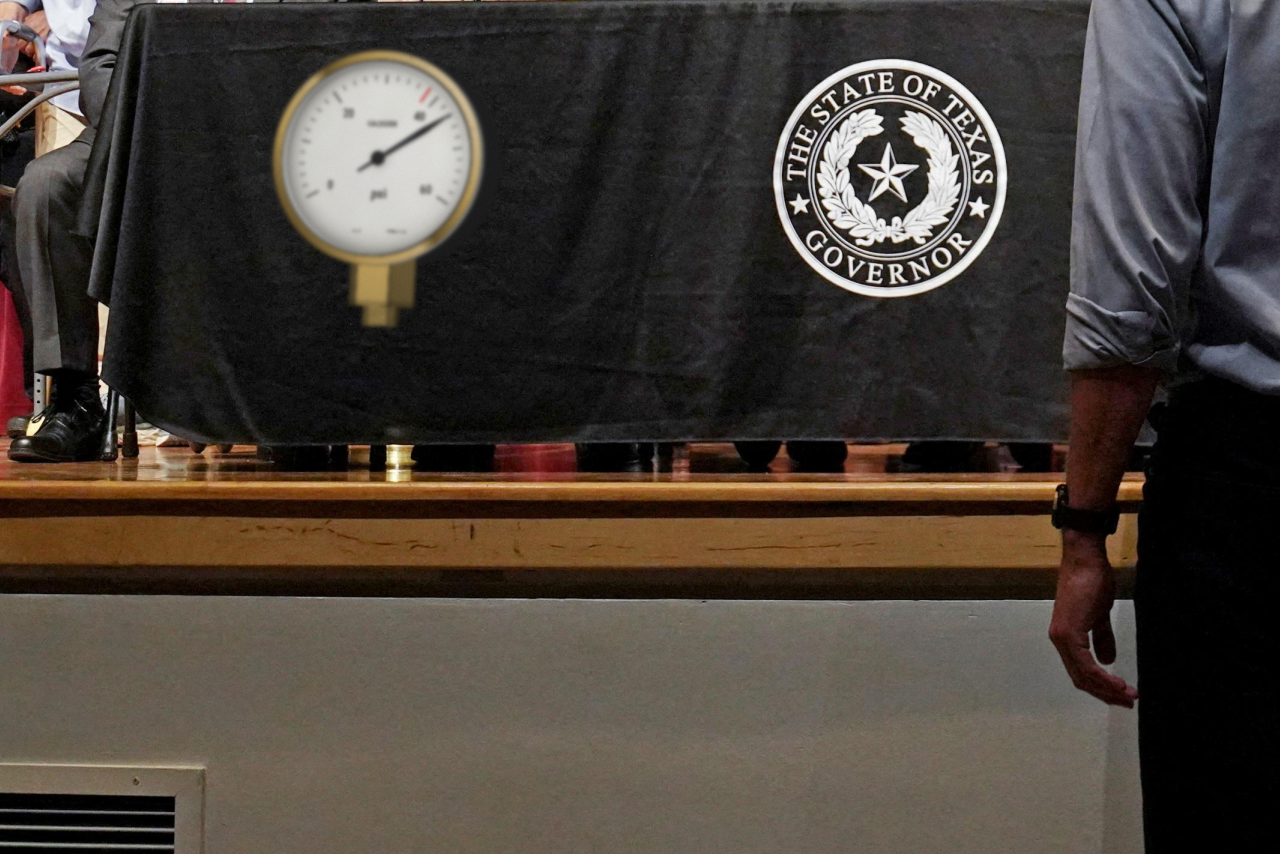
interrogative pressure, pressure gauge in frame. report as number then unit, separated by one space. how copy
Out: 44 psi
